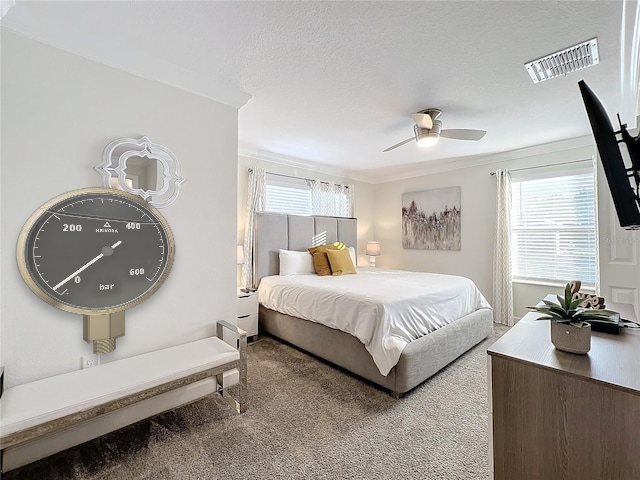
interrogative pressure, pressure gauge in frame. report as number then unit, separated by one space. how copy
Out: 20 bar
